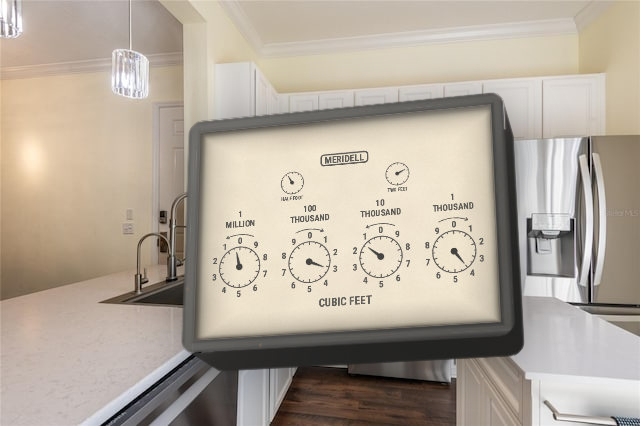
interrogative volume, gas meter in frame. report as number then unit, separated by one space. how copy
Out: 31400 ft³
